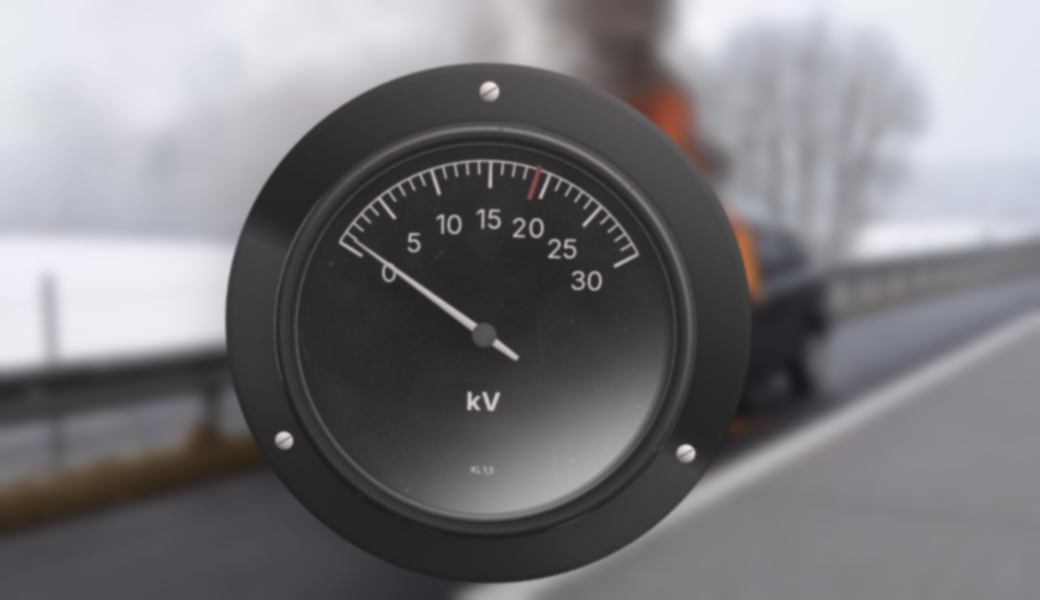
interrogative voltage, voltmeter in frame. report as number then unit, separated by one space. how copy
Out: 1 kV
